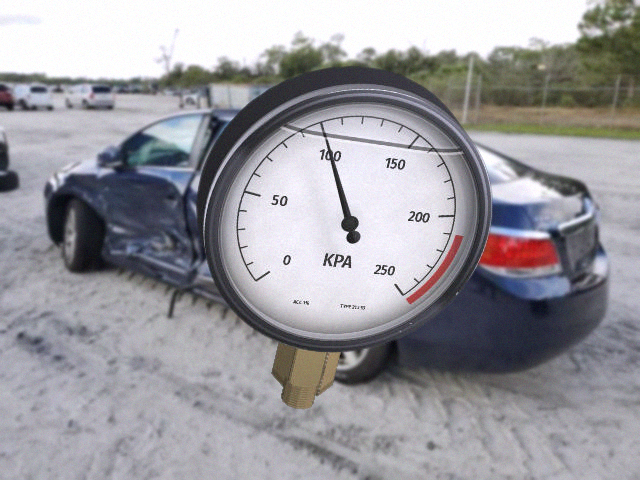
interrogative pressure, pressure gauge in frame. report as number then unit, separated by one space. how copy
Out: 100 kPa
